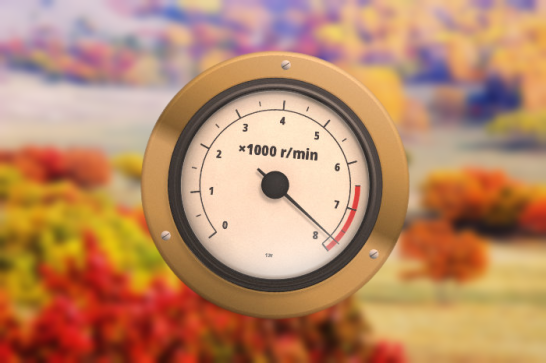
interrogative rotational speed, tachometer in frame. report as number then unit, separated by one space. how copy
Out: 7750 rpm
